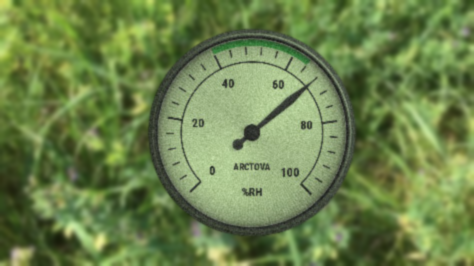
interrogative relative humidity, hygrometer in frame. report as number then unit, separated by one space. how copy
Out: 68 %
